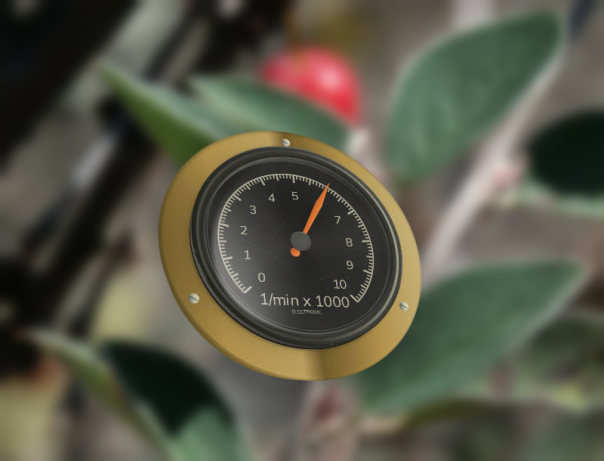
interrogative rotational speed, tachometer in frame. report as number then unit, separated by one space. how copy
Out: 6000 rpm
